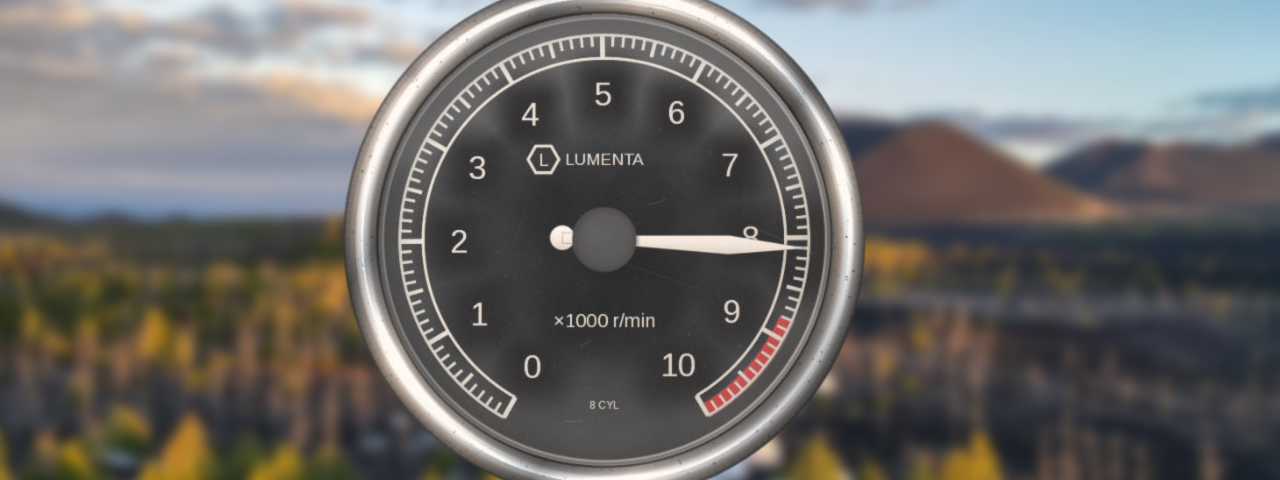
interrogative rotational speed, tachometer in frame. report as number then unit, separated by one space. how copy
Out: 8100 rpm
